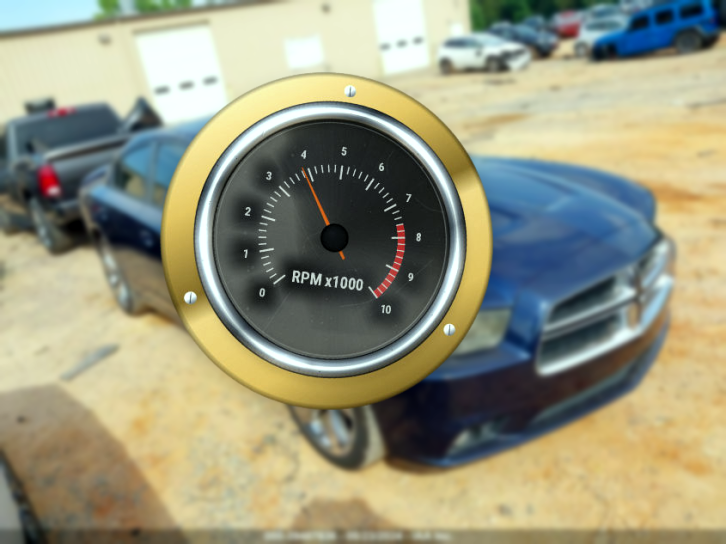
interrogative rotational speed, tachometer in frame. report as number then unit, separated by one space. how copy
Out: 3800 rpm
